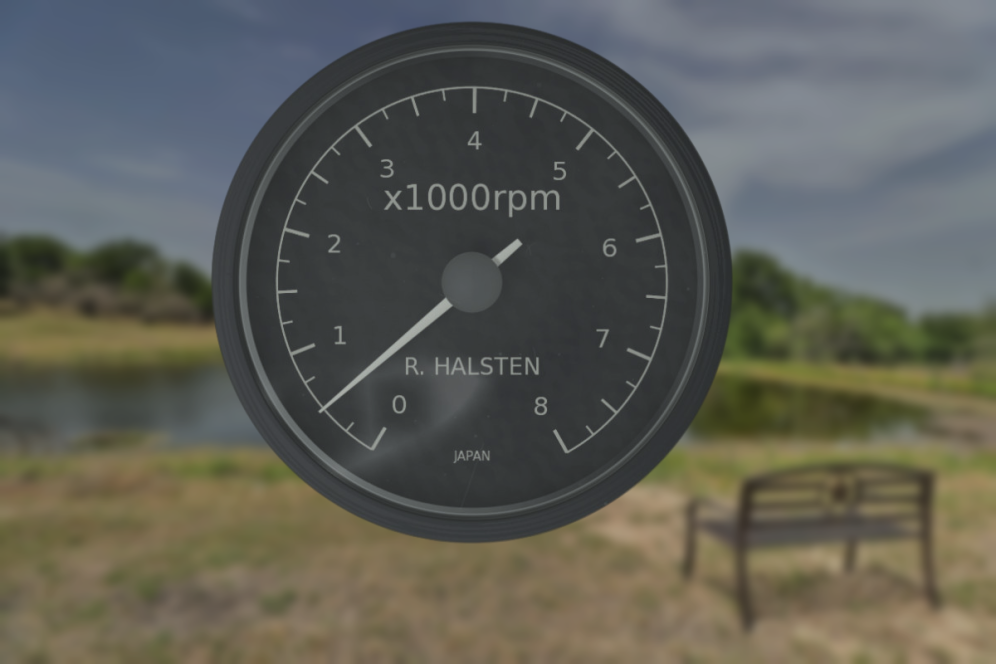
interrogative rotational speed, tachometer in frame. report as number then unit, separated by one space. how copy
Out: 500 rpm
